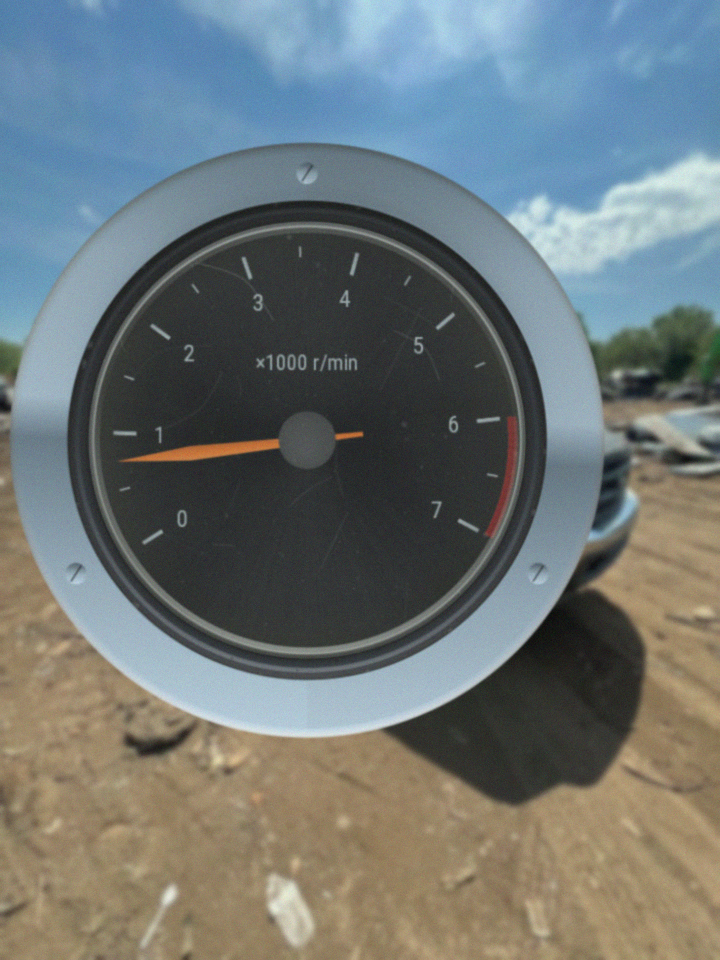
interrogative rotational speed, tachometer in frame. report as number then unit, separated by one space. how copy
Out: 750 rpm
